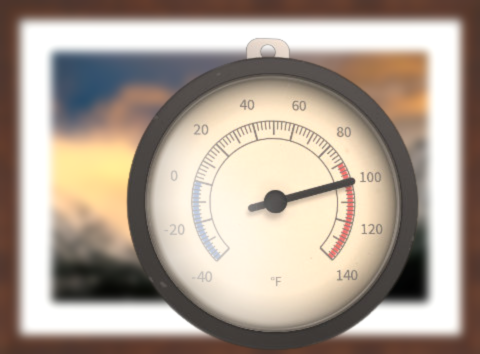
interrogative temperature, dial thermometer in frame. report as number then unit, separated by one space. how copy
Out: 100 °F
